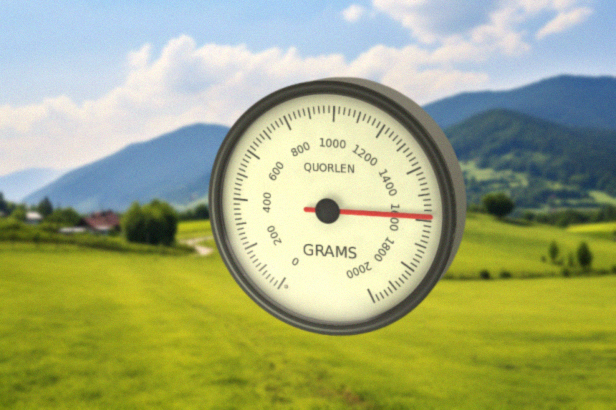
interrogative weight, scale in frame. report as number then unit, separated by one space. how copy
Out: 1580 g
